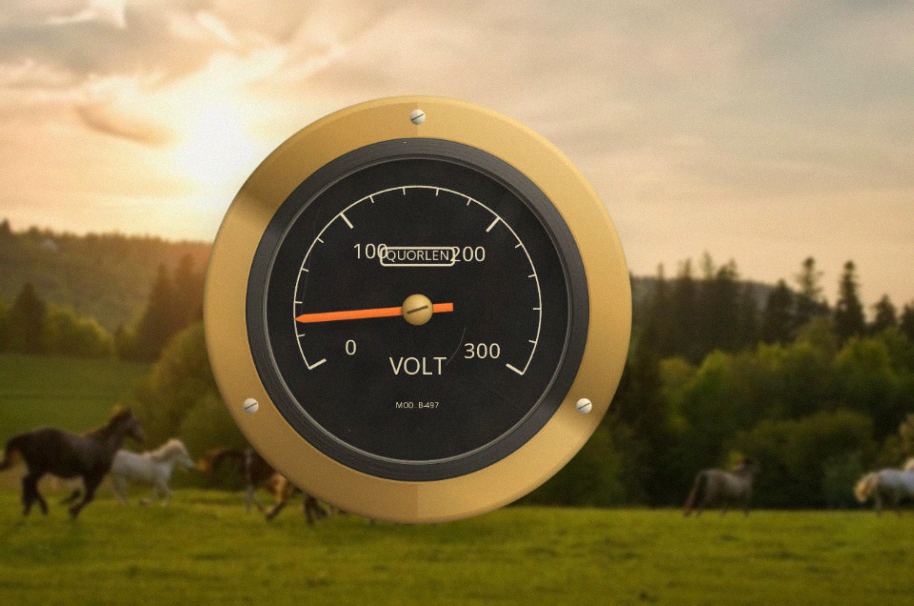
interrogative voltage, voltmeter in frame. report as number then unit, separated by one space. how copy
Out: 30 V
